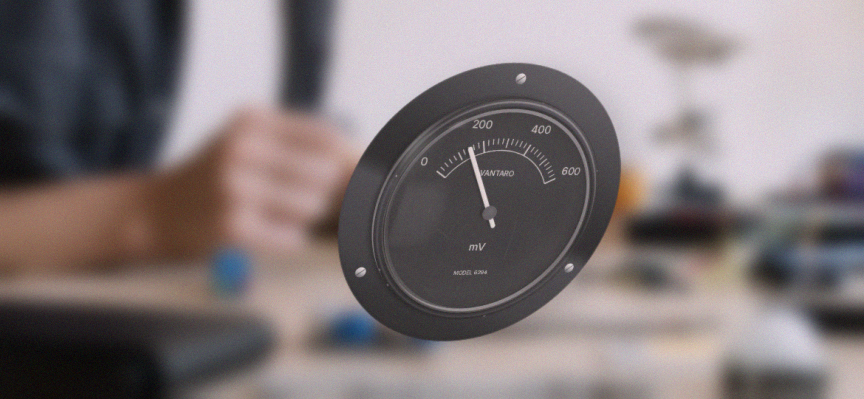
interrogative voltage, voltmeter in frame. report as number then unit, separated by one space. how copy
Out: 140 mV
